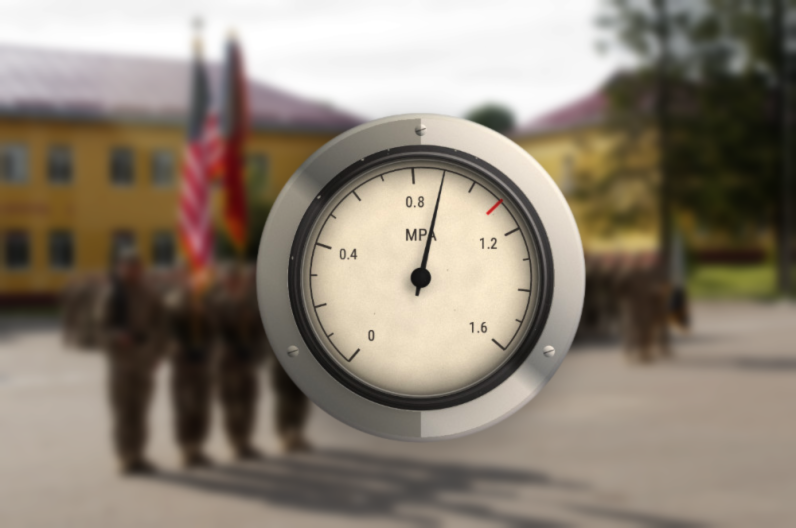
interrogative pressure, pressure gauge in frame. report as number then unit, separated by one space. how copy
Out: 0.9 MPa
